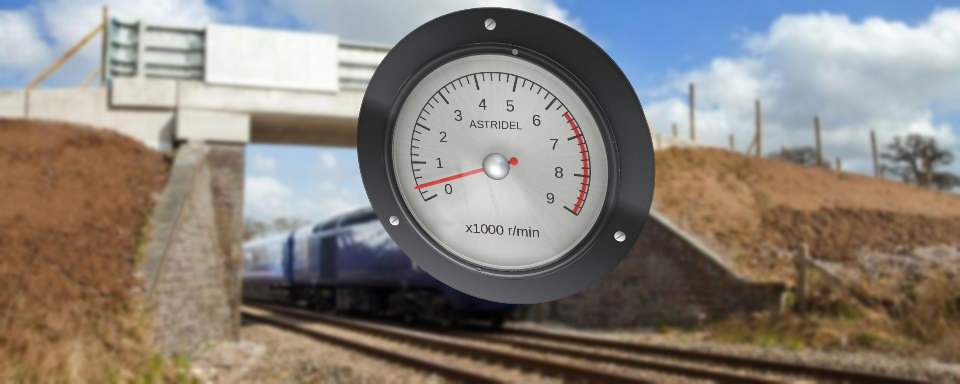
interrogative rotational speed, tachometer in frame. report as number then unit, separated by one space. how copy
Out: 400 rpm
